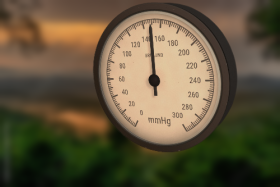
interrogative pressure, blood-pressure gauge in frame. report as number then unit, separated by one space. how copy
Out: 150 mmHg
